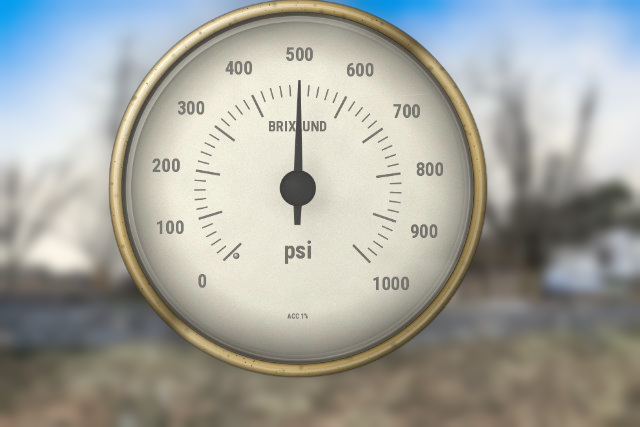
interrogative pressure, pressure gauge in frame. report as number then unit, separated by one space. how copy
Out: 500 psi
